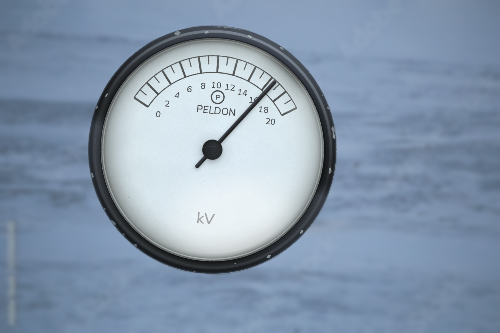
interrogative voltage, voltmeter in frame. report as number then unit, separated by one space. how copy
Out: 16.5 kV
